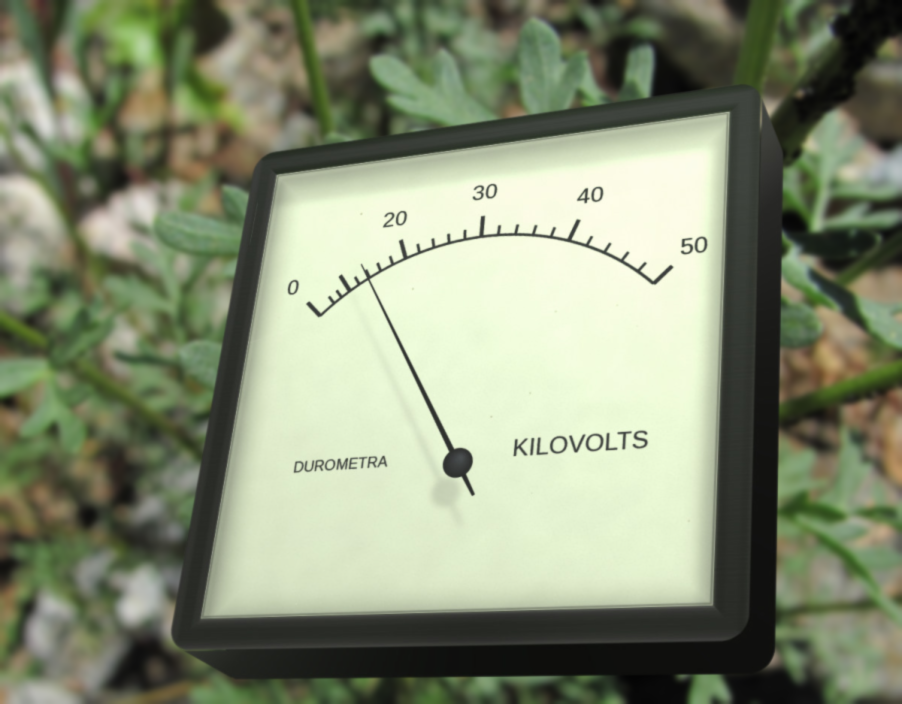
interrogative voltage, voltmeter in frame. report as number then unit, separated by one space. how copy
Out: 14 kV
